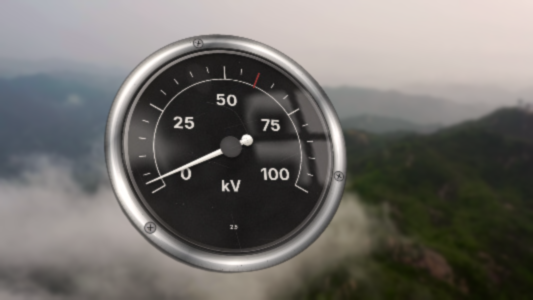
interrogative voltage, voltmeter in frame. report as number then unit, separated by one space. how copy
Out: 2.5 kV
